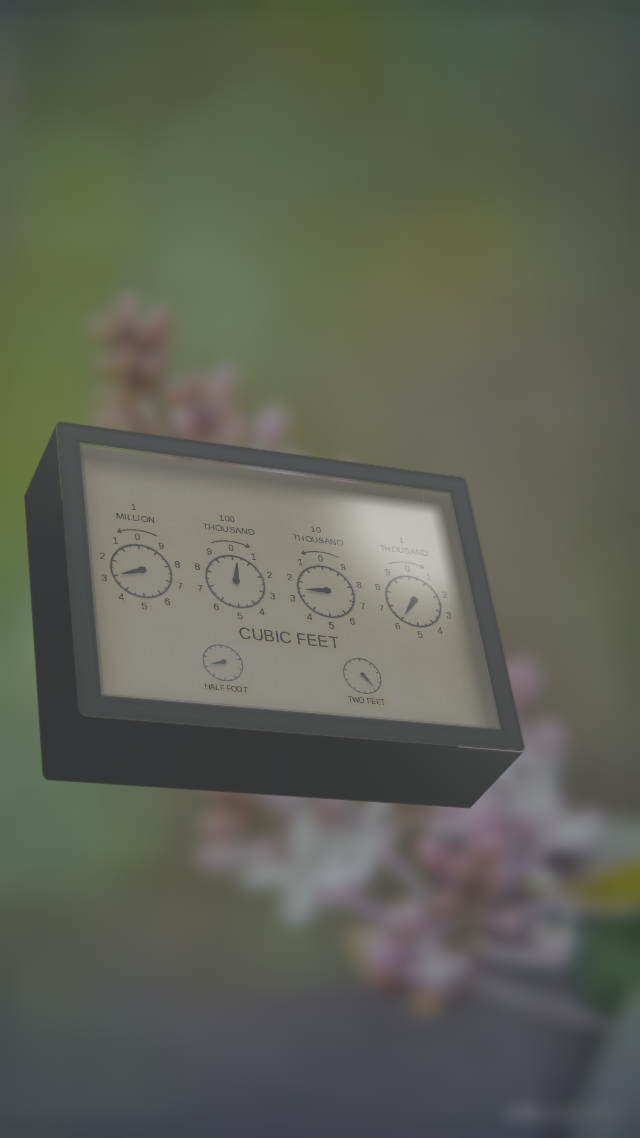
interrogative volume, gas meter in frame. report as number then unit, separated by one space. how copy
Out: 302600 ft³
